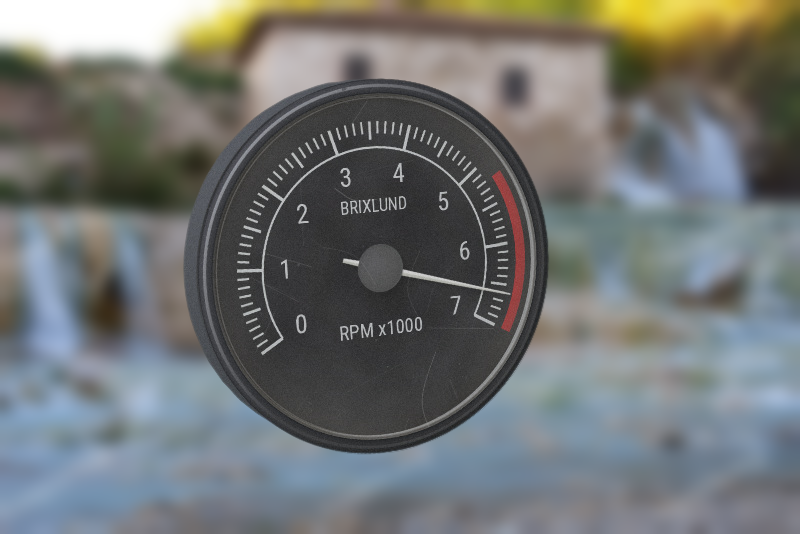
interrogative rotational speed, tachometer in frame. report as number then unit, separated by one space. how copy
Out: 6600 rpm
